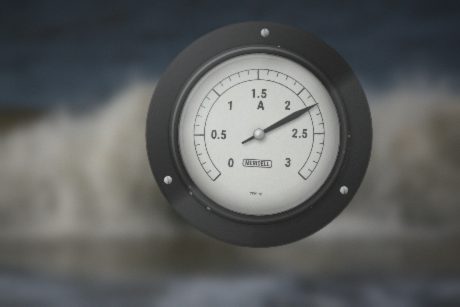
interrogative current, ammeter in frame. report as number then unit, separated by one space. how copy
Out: 2.2 A
